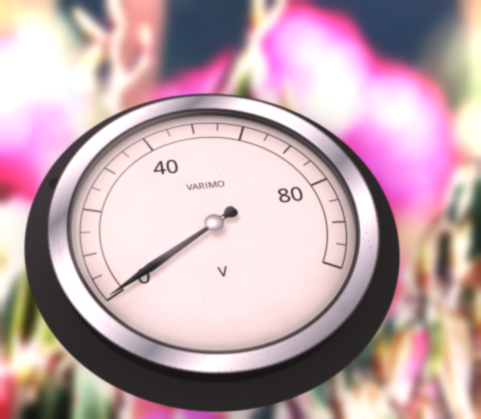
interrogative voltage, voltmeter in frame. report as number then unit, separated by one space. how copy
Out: 0 V
